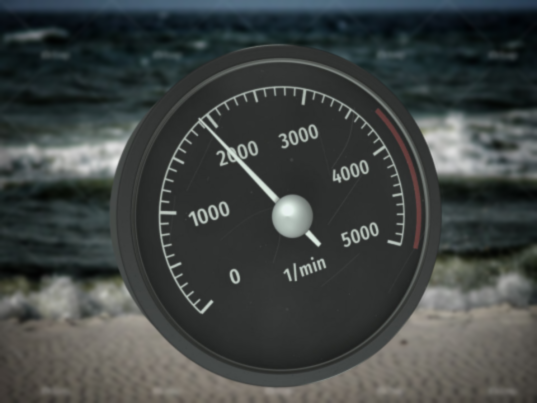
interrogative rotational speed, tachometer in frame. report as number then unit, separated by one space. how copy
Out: 1900 rpm
